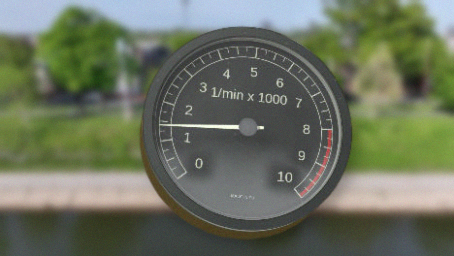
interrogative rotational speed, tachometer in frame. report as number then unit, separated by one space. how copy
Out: 1375 rpm
